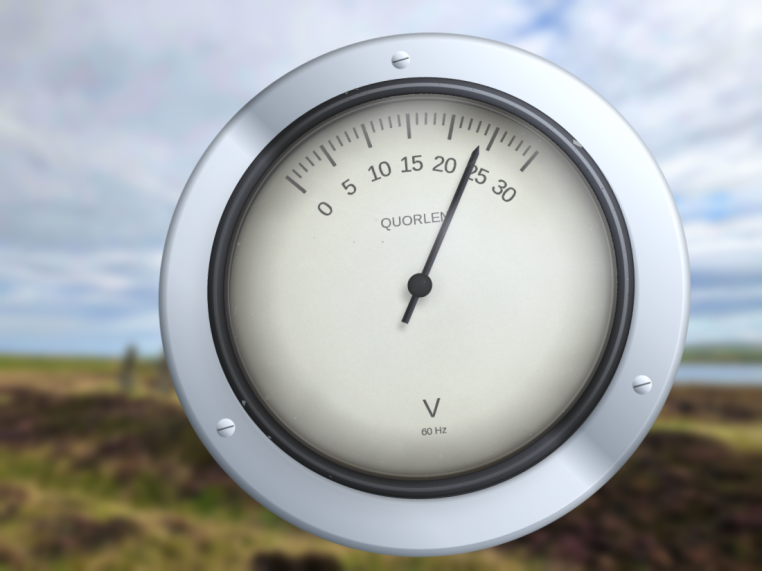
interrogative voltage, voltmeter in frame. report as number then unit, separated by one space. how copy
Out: 24 V
